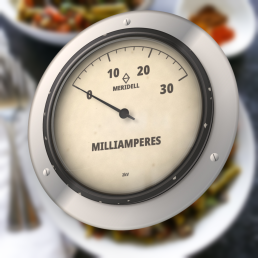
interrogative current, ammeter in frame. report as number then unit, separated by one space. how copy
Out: 0 mA
